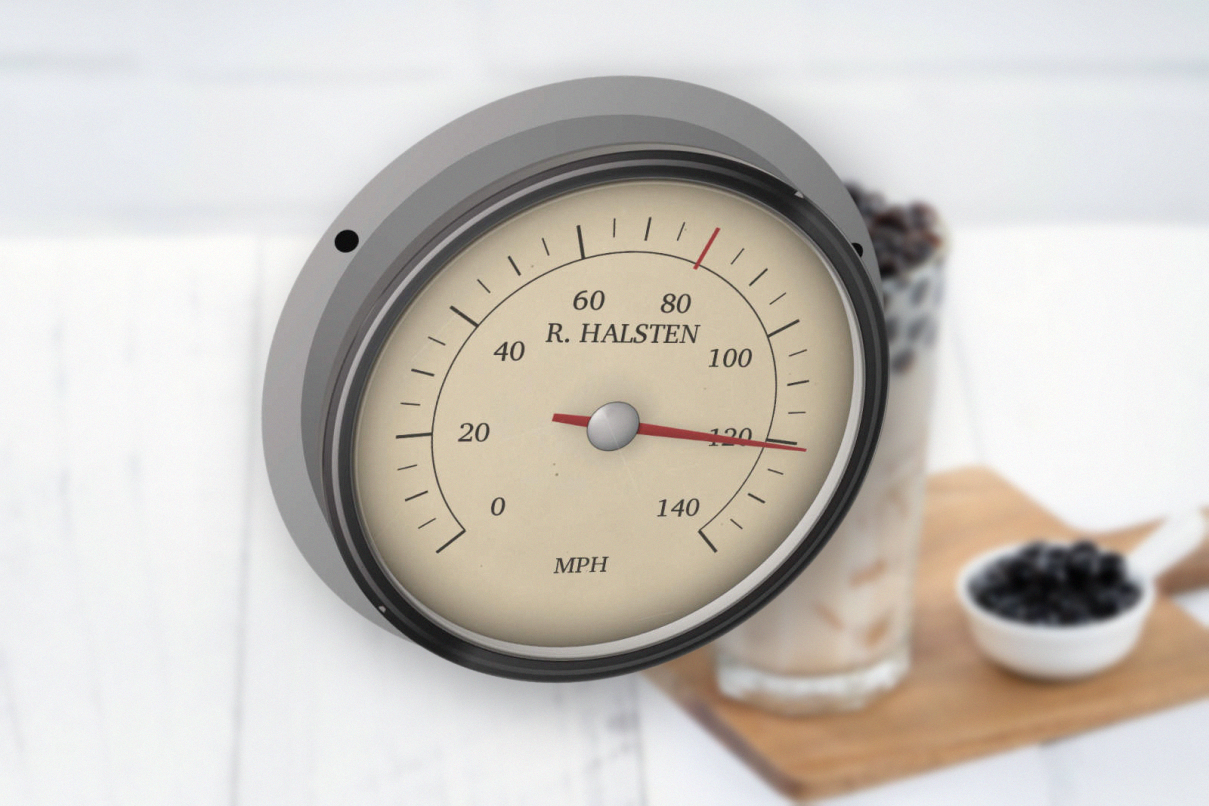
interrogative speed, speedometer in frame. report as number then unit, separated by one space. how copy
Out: 120 mph
